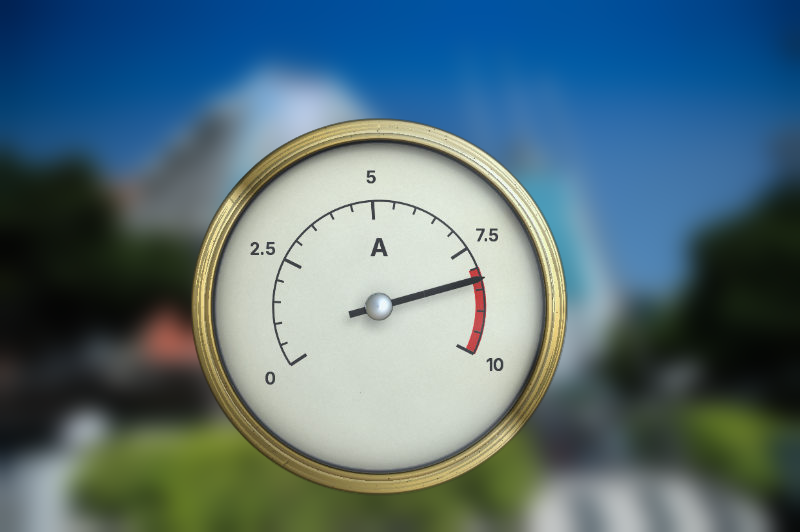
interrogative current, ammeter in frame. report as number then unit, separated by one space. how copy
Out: 8.25 A
